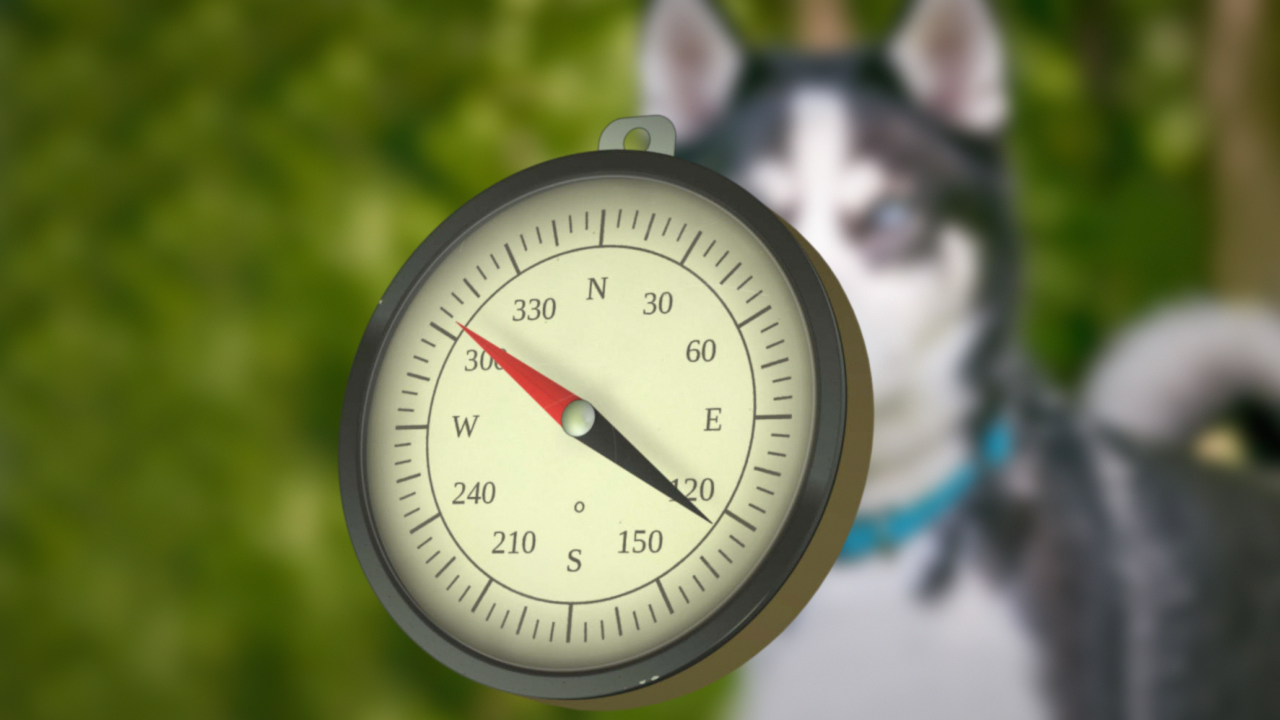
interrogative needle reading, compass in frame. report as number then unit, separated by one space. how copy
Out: 305 °
